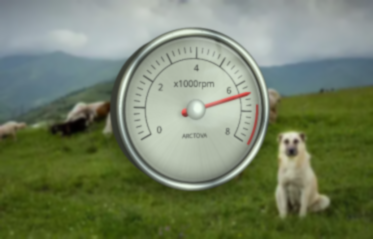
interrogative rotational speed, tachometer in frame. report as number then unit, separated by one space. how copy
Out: 6400 rpm
